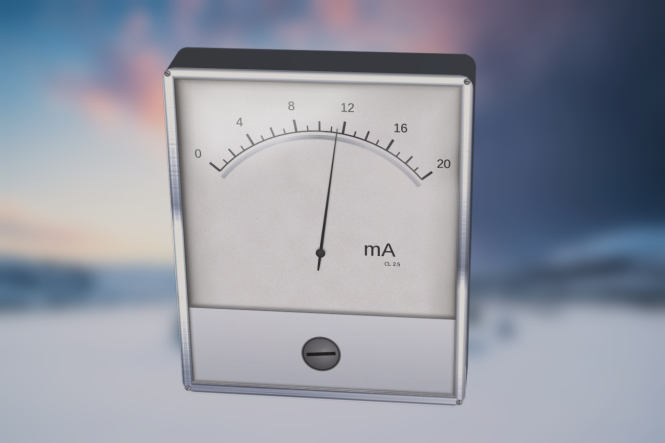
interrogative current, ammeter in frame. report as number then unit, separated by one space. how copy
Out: 11.5 mA
